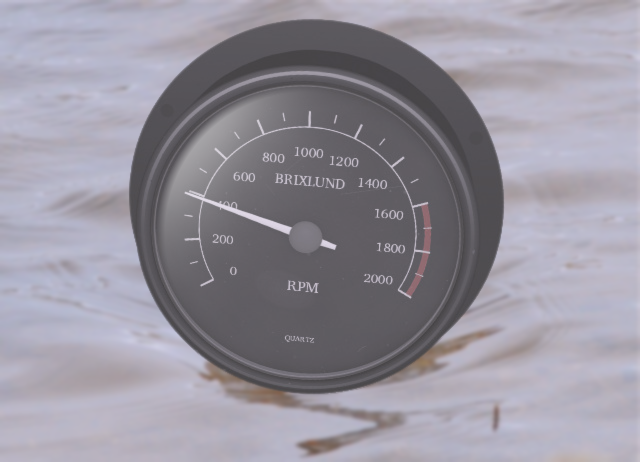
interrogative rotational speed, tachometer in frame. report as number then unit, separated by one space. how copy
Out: 400 rpm
